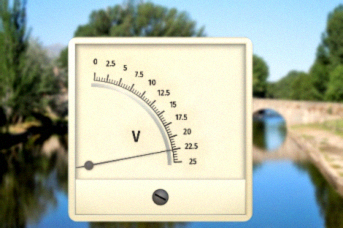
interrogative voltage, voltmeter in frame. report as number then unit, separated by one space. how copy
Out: 22.5 V
